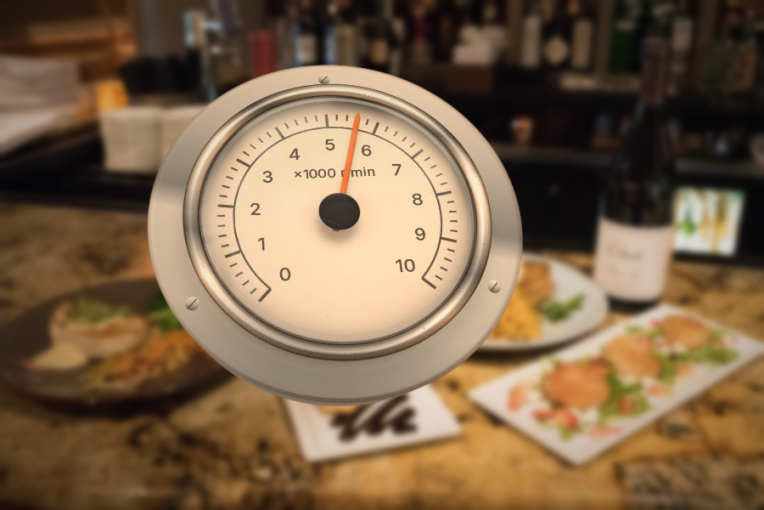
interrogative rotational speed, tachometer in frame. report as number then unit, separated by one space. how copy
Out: 5600 rpm
